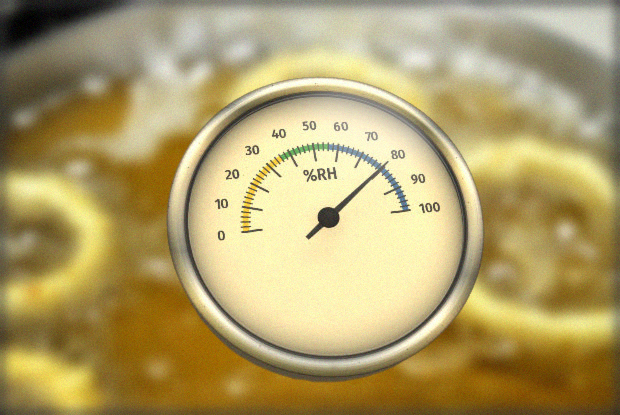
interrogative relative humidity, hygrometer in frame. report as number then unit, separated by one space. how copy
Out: 80 %
